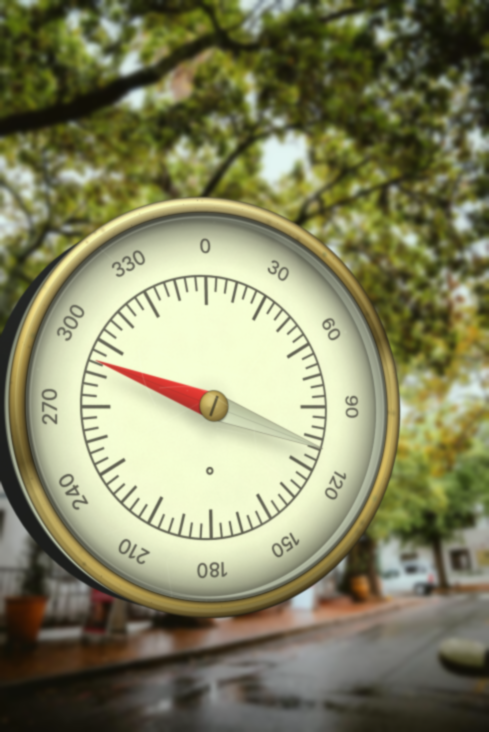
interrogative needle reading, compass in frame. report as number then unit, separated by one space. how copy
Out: 290 °
